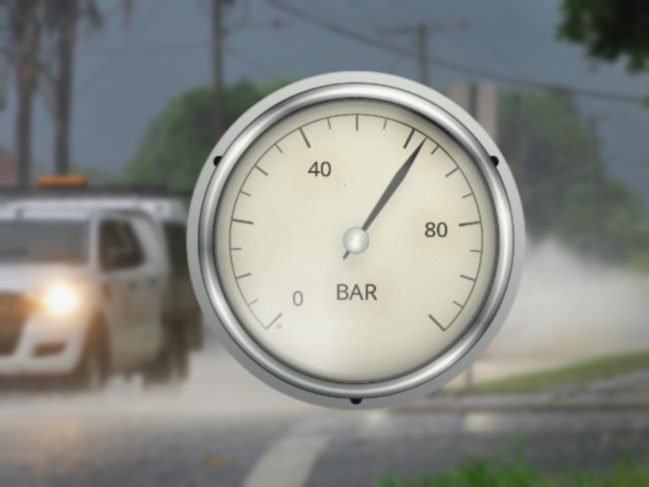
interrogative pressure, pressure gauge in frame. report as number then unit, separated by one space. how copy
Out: 62.5 bar
